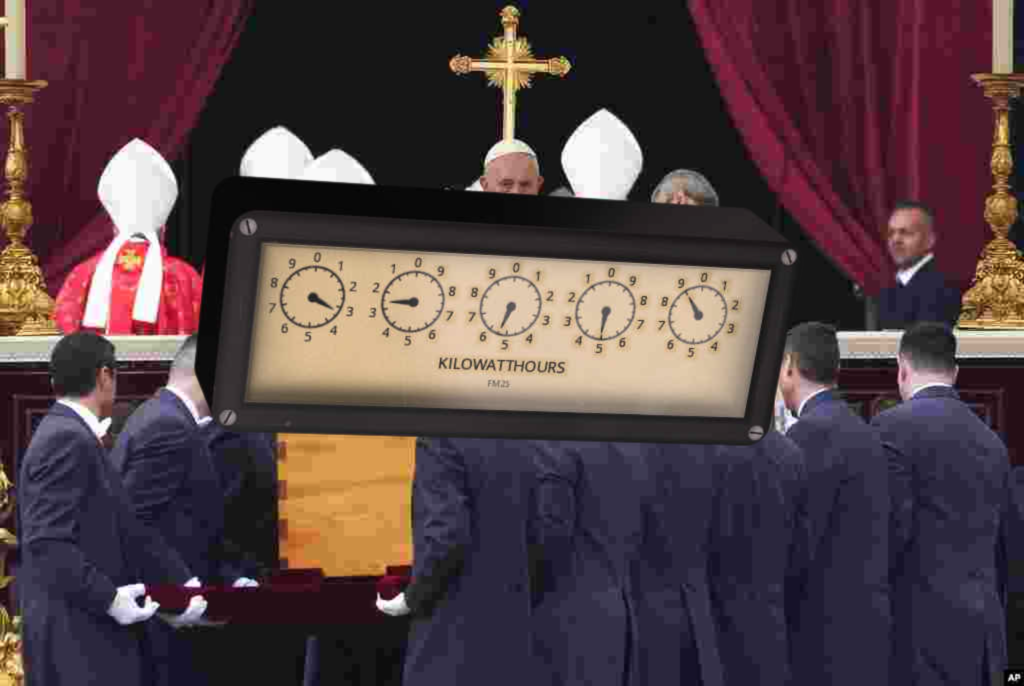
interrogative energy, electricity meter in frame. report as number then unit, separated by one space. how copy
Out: 32549 kWh
